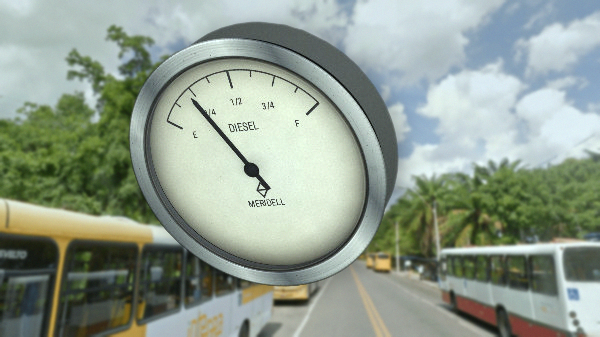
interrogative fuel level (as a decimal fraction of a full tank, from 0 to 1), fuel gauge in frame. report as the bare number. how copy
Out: 0.25
